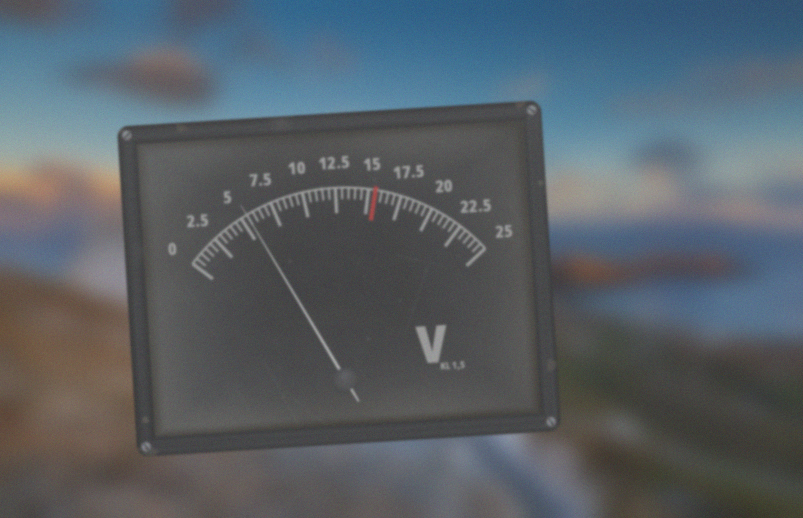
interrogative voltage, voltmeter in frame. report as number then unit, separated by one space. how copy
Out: 5.5 V
